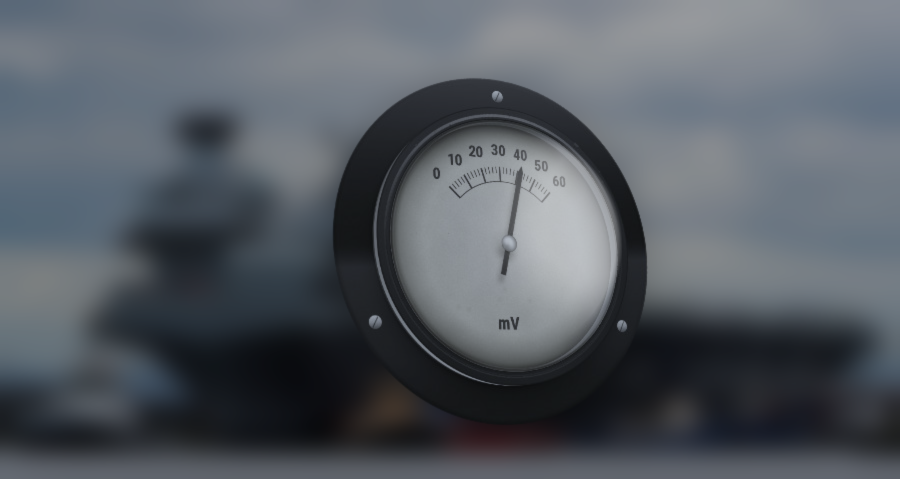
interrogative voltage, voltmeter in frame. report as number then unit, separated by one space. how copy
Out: 40 mV
